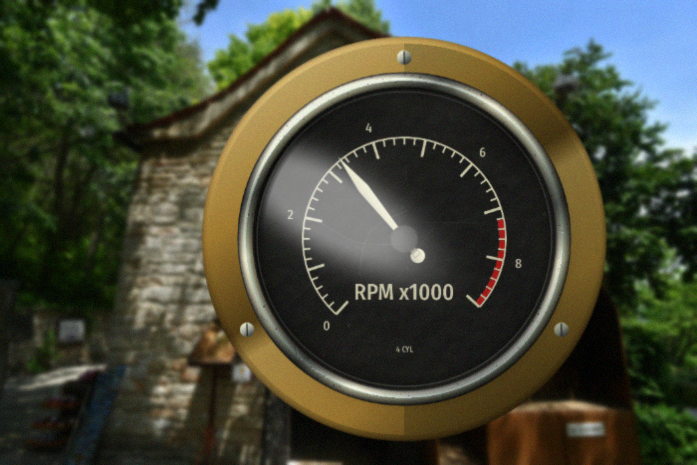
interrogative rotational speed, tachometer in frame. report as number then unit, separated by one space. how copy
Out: 3300 rpm
